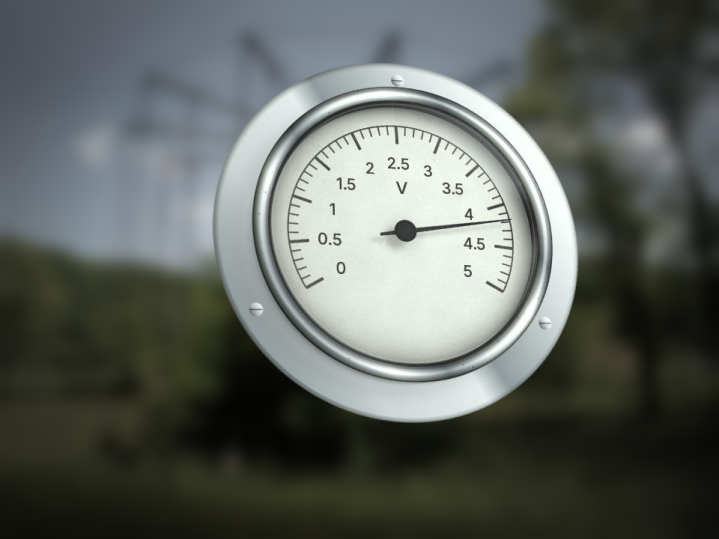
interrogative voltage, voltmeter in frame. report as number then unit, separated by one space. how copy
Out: 4.2 V
